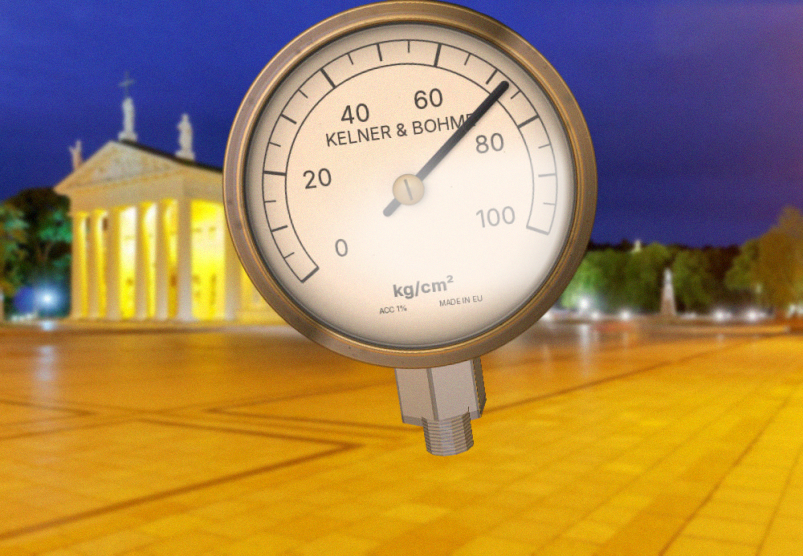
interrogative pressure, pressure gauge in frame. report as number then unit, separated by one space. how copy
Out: 72.5 kg/cm²
